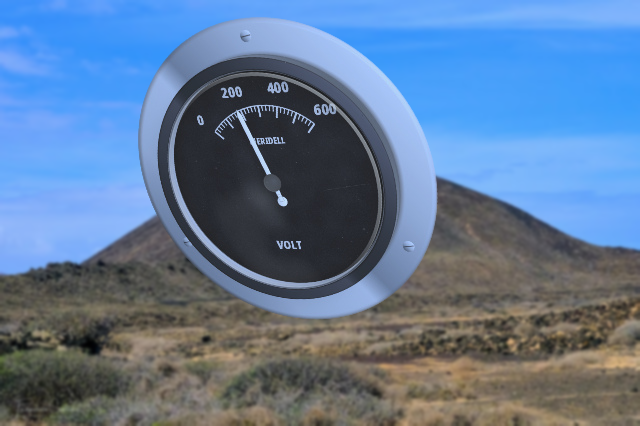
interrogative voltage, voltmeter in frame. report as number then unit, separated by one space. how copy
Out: 200 V
